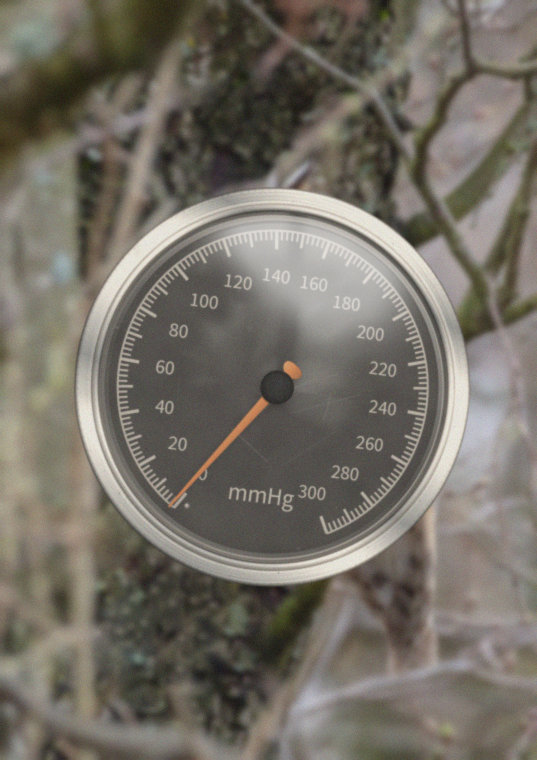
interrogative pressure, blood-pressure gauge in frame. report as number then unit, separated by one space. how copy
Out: 2 mmHg
